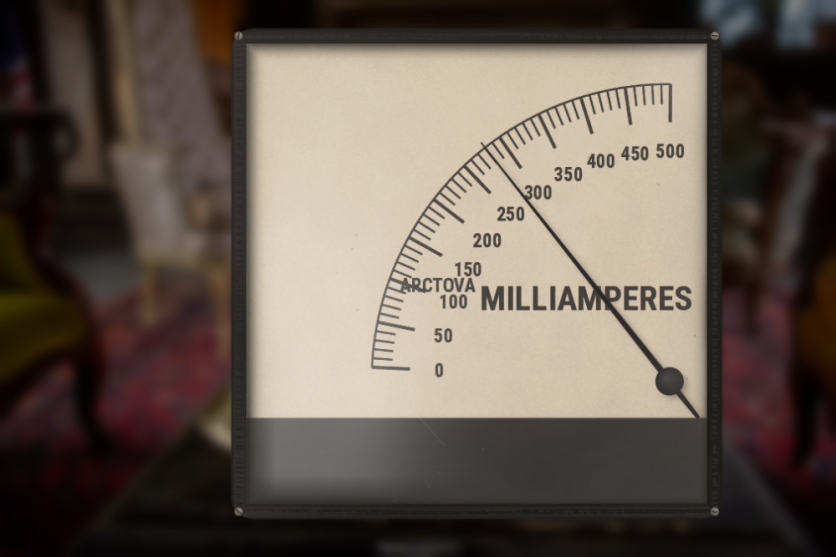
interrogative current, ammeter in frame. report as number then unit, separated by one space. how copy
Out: 280 mA
